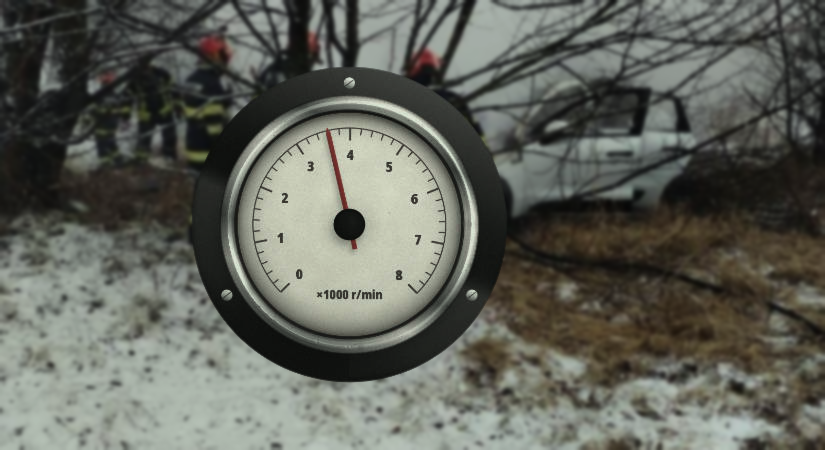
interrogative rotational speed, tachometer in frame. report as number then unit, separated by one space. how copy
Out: 3600 rpm
